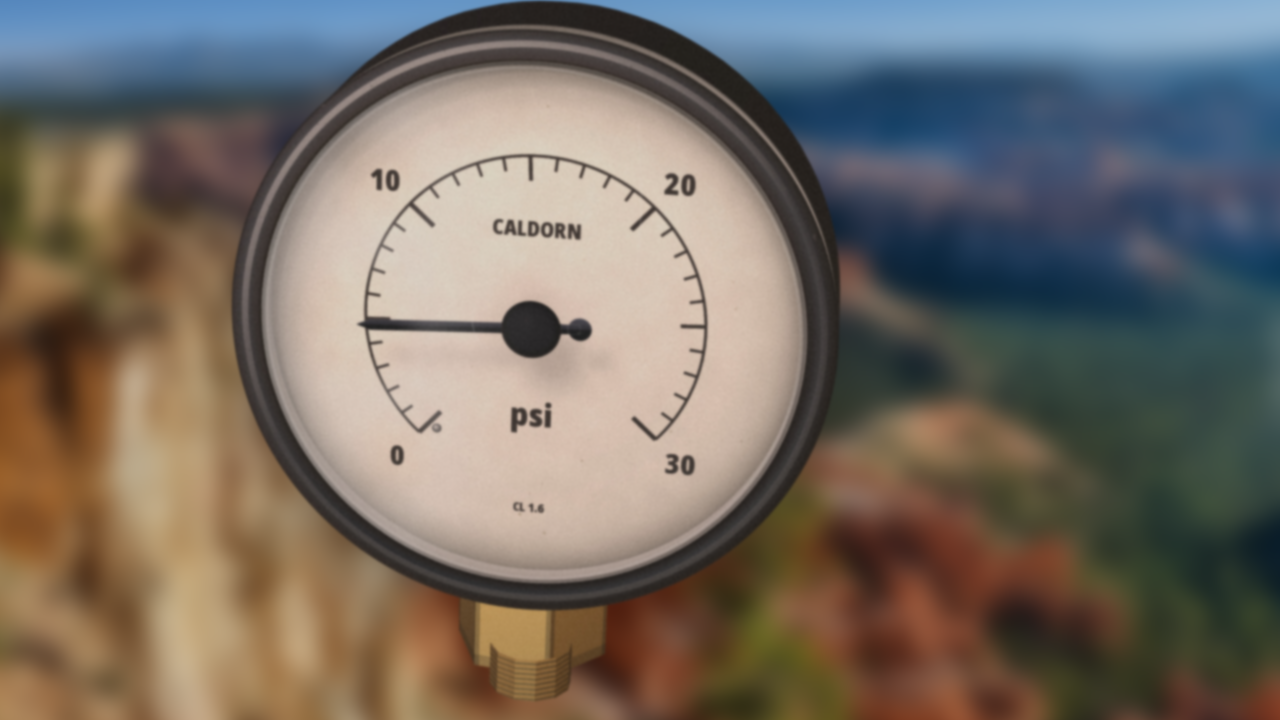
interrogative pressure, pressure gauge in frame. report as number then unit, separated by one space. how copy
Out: 5 psi
